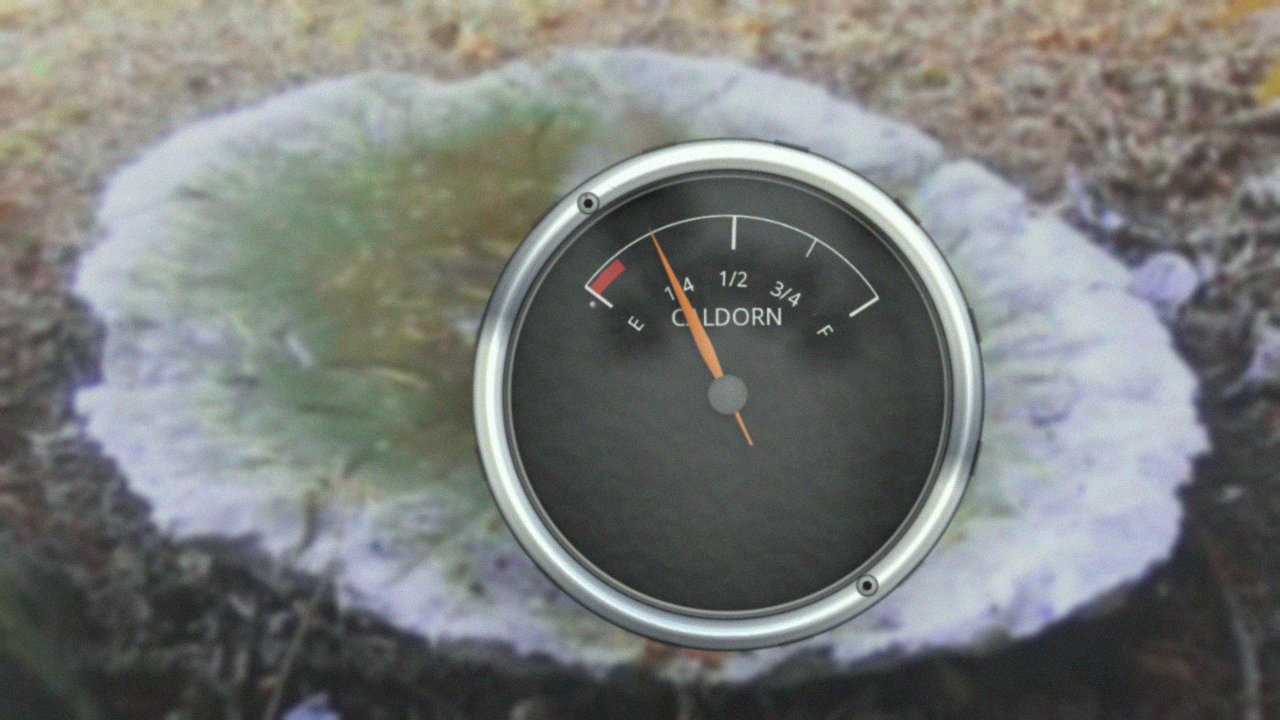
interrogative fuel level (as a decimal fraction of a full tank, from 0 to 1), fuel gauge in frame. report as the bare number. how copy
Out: 0.25
